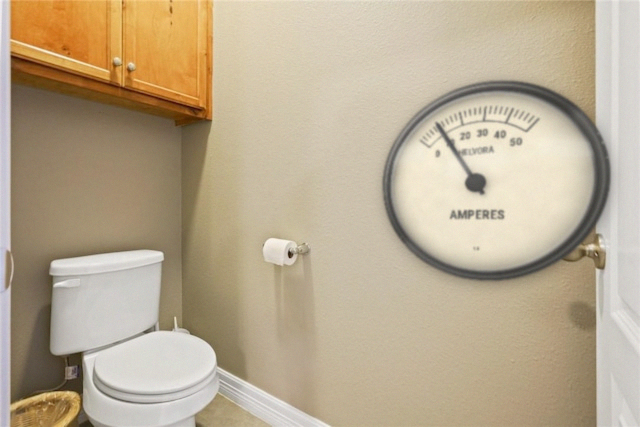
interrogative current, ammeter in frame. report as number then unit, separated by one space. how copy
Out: 10 A
